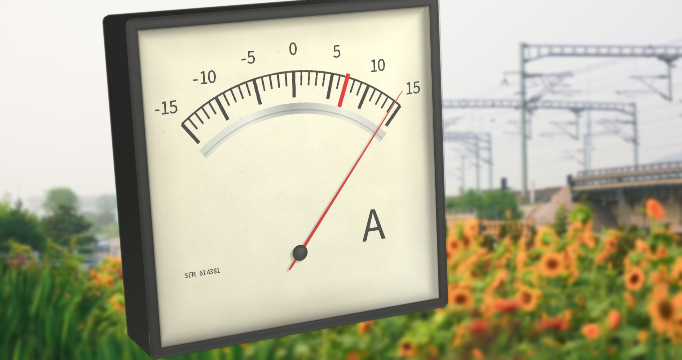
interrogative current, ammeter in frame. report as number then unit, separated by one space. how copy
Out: 14 A
